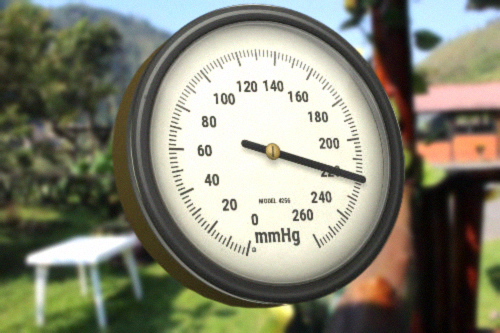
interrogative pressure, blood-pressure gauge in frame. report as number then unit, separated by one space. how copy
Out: 220 mmHg
